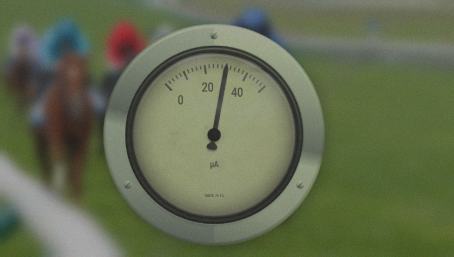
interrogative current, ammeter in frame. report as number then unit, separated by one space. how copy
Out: 30 µA
